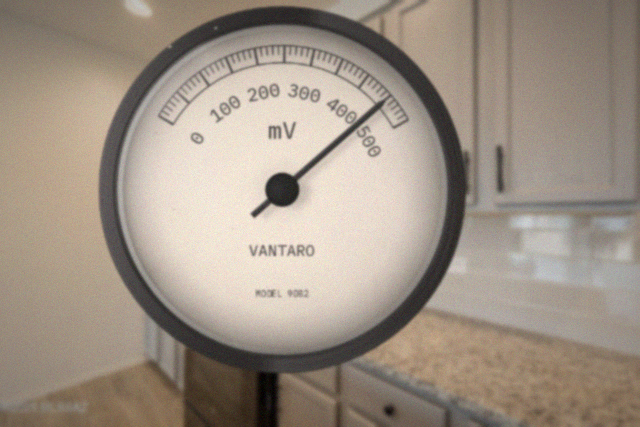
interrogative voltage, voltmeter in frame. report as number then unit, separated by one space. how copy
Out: 450 mV
